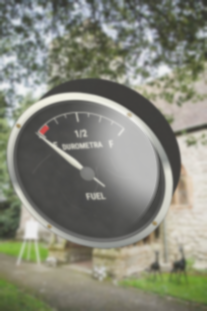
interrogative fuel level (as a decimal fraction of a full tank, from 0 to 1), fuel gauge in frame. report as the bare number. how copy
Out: 0
